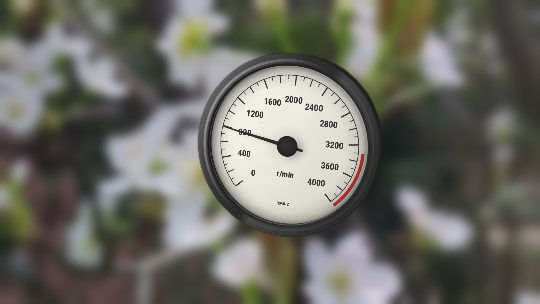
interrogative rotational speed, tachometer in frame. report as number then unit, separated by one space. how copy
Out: 800 rpm
